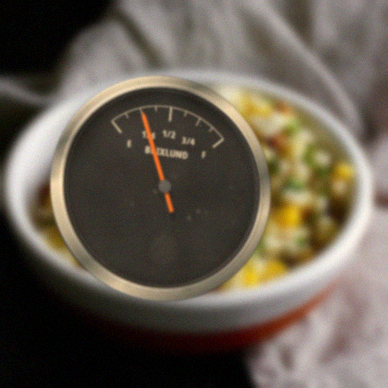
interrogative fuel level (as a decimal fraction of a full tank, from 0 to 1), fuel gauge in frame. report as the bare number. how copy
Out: 0.25
